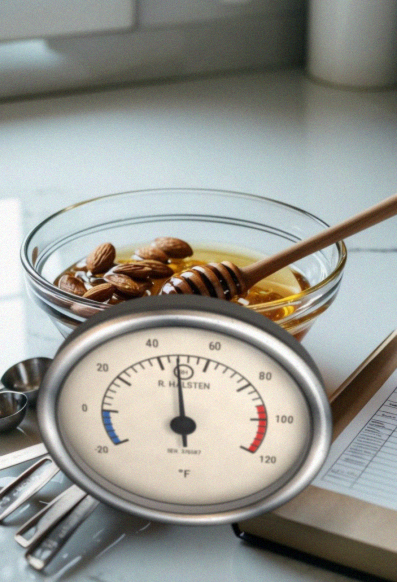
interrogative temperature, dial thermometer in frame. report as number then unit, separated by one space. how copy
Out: 48 °F
